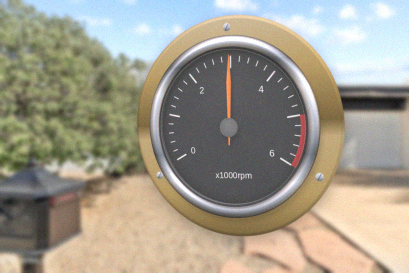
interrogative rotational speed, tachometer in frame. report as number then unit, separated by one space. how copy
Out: 3000 rpm
